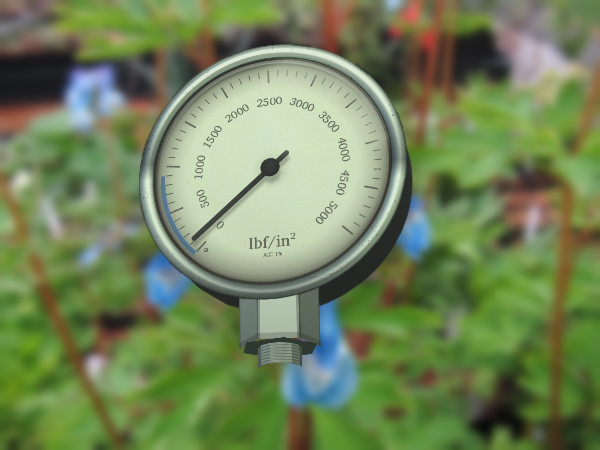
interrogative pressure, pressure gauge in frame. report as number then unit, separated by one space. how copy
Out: 100 psi
